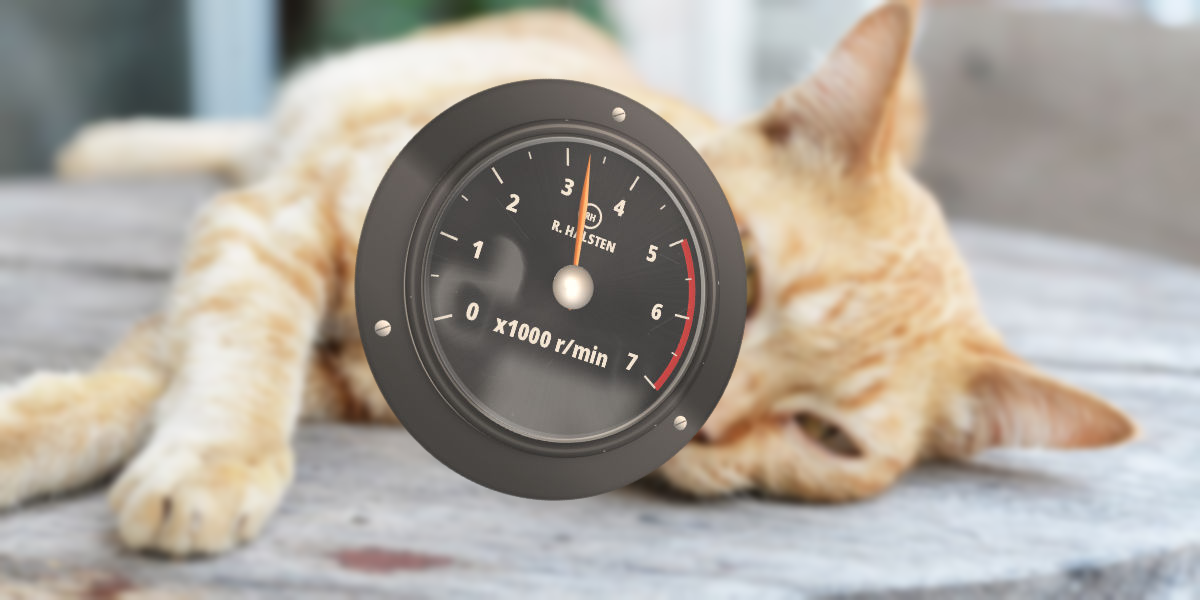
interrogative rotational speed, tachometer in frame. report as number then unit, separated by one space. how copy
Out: 3250 rpm
